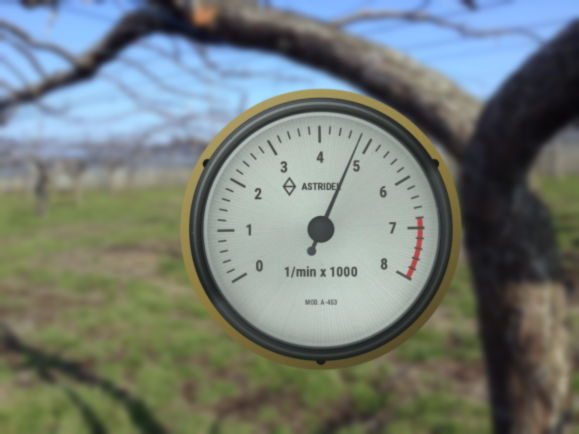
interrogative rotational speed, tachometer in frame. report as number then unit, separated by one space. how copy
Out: 4800 rpm
